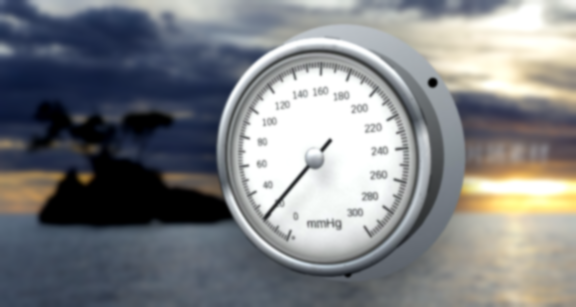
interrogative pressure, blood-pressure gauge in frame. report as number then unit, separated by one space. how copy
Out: 20 mmHg
